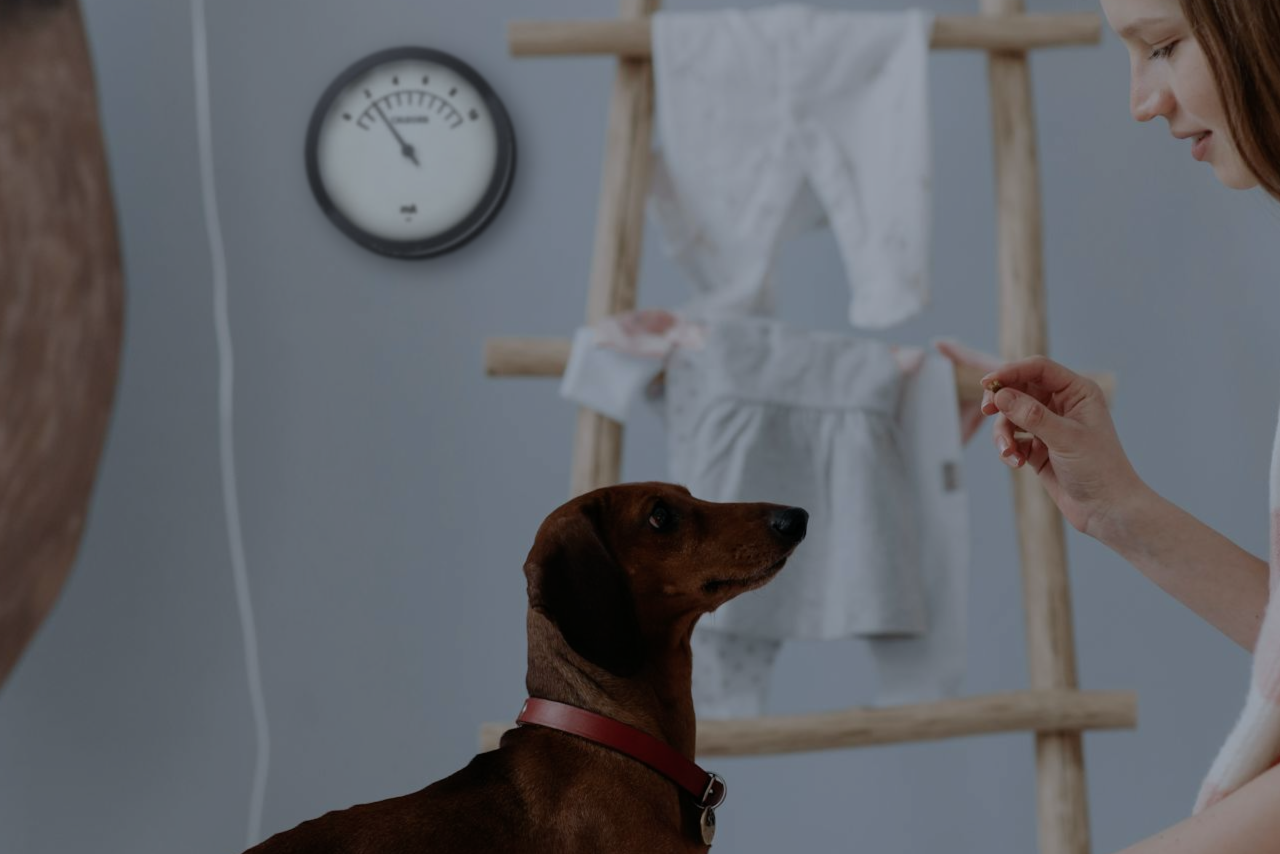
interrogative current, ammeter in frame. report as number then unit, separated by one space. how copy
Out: 2 mA
